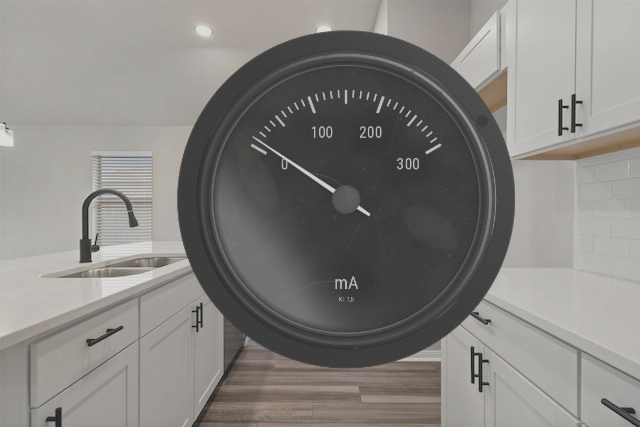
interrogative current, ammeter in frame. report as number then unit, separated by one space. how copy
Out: 10 mA
